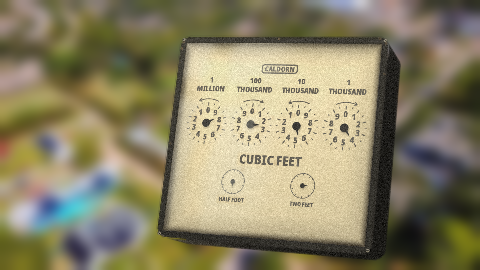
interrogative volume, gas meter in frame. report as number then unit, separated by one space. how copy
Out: 825400 ft³
